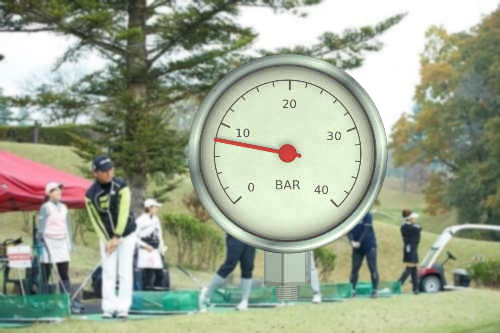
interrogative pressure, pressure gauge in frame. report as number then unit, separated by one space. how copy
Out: 8 bar
